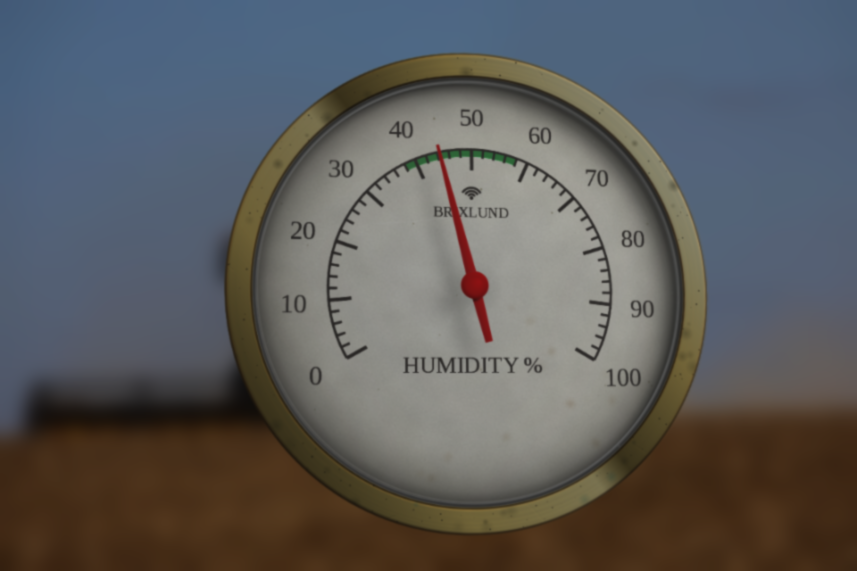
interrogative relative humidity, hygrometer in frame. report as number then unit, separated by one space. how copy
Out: 44 %
